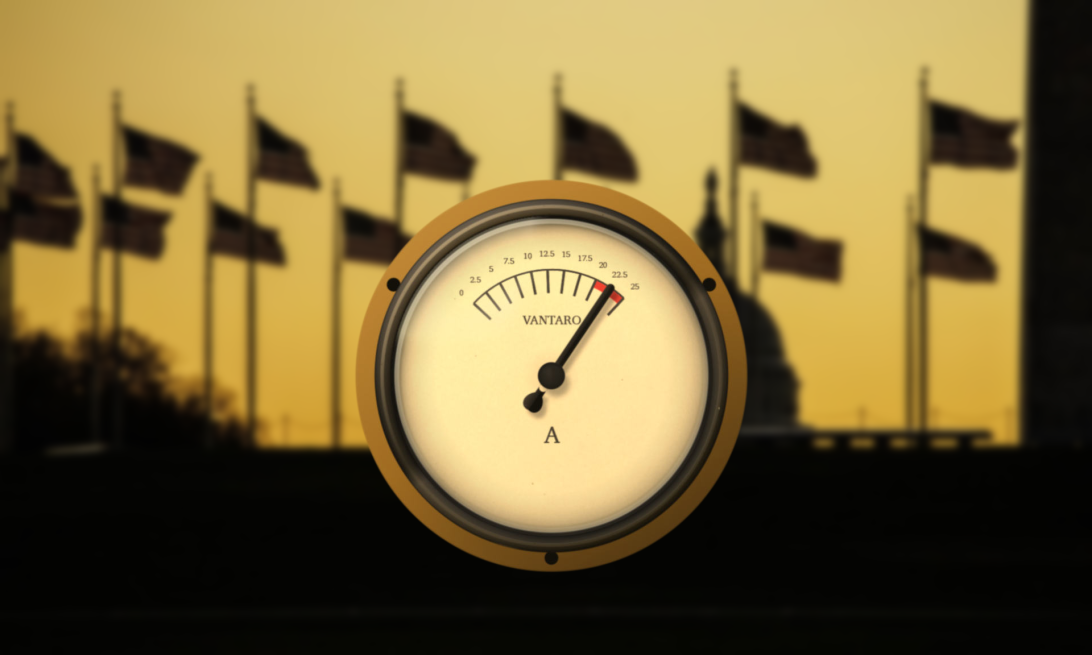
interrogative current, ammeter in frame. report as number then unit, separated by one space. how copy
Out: 22.5 A
